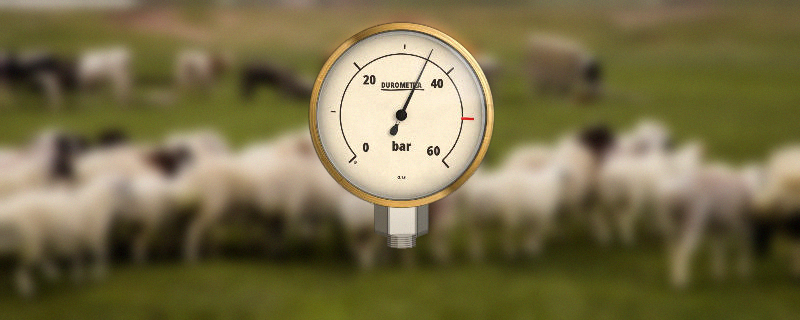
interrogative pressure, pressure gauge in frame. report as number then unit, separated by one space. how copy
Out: 35 bar
